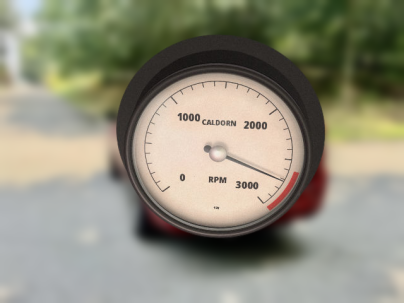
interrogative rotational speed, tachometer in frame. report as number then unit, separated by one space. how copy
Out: 2700 rpm
